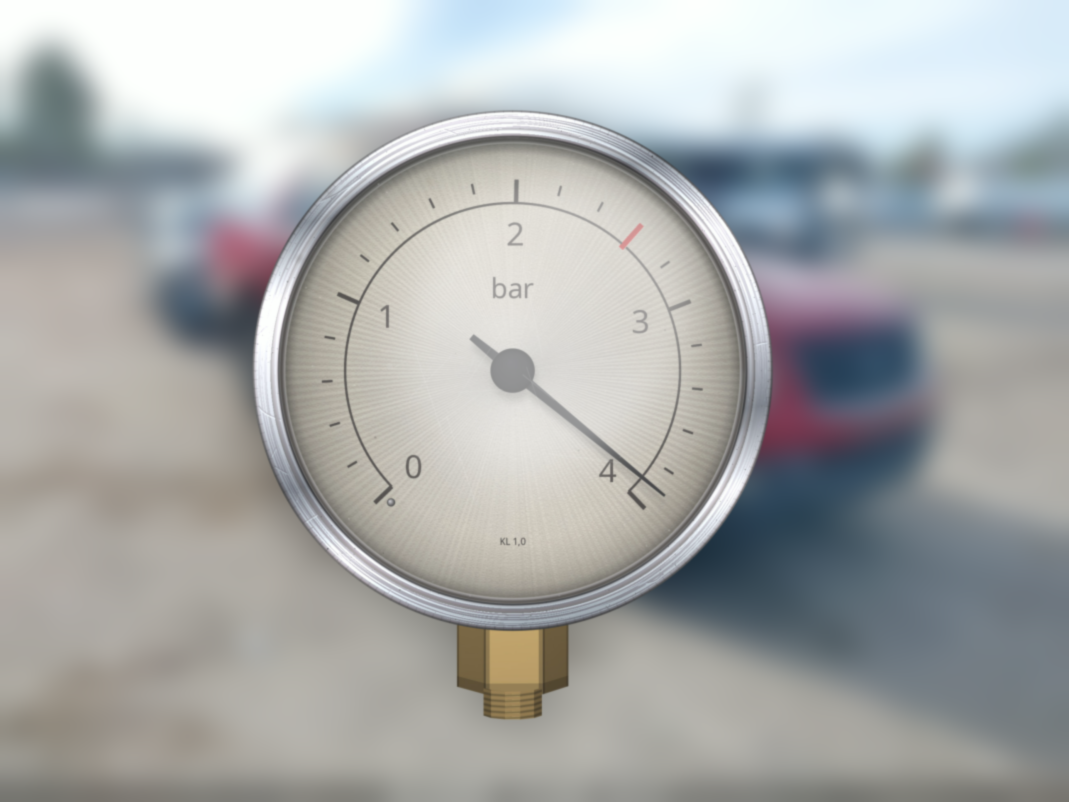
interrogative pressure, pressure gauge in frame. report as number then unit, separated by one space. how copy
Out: 3.9 bar
